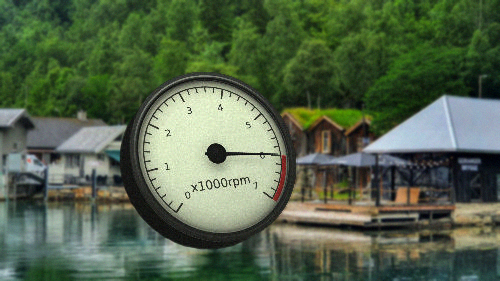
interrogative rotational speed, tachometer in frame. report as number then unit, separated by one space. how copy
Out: 6000 rpm
